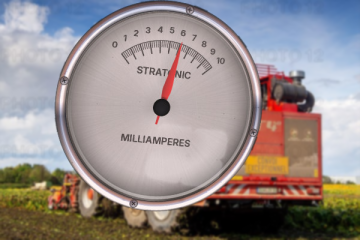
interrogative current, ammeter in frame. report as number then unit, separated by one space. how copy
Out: 6 mA
